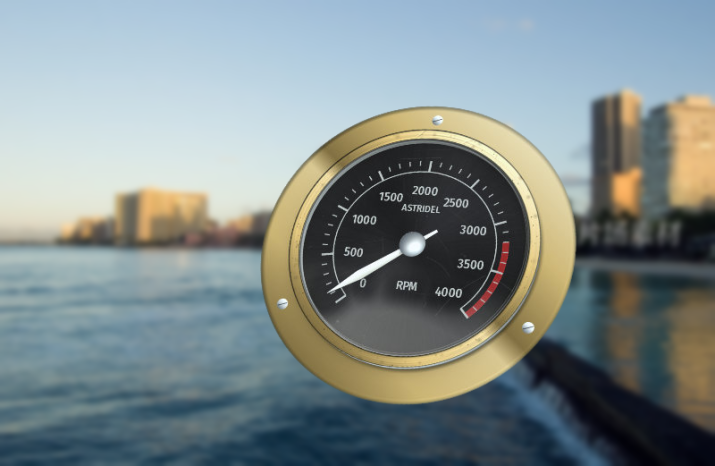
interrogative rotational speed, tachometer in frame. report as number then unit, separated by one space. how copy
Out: 100 rpm
